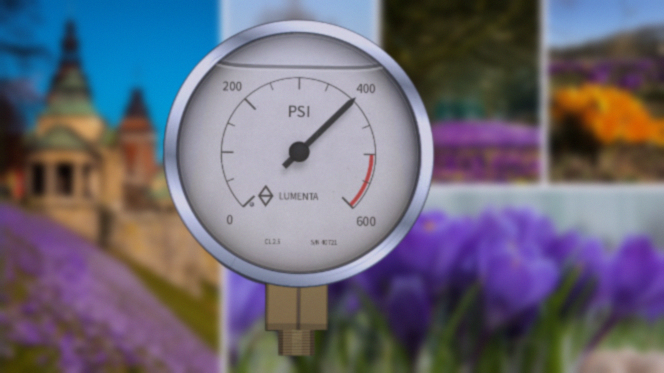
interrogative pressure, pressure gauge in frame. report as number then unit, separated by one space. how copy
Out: 400 psi
